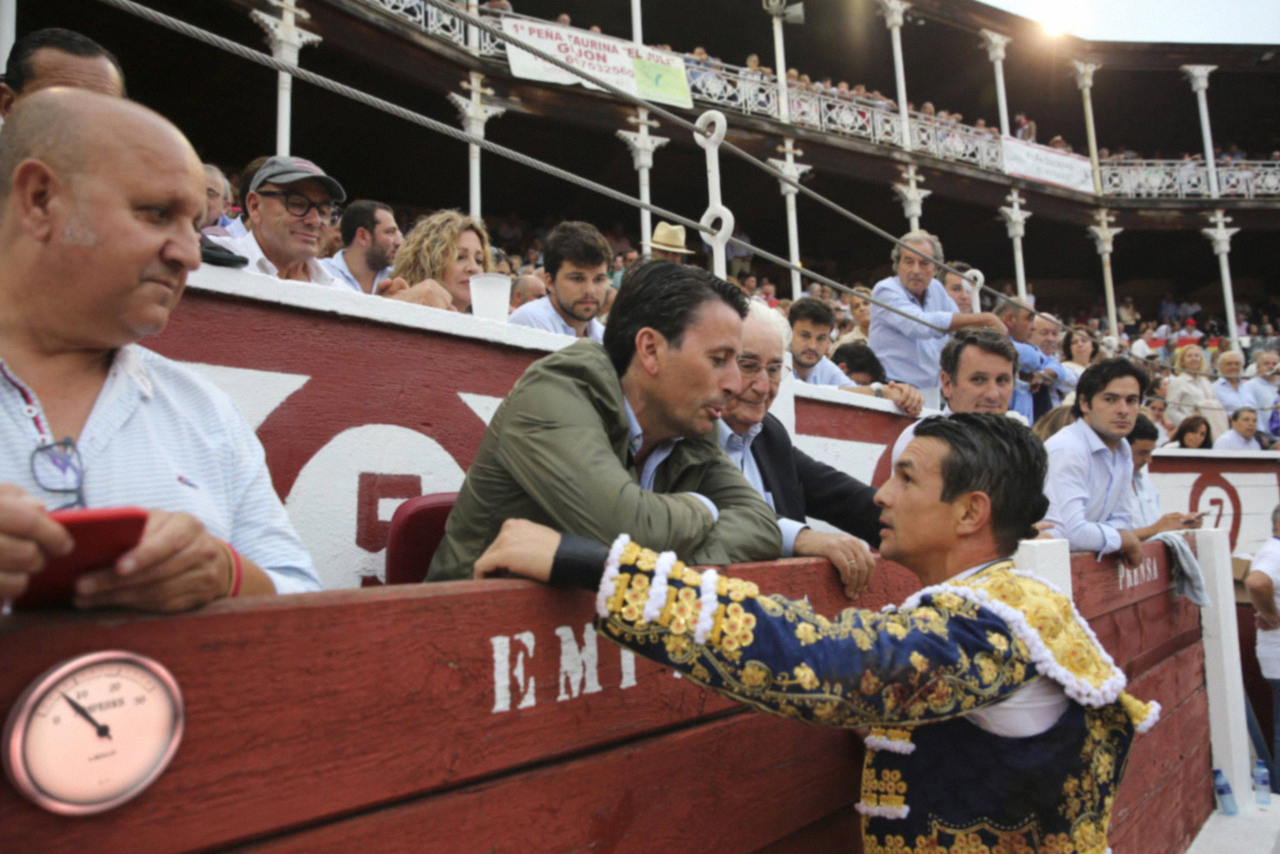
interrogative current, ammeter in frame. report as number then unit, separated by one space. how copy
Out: 6 A
